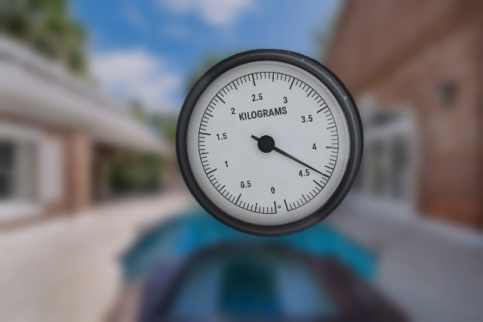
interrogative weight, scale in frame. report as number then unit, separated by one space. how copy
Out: 4.35 kg
